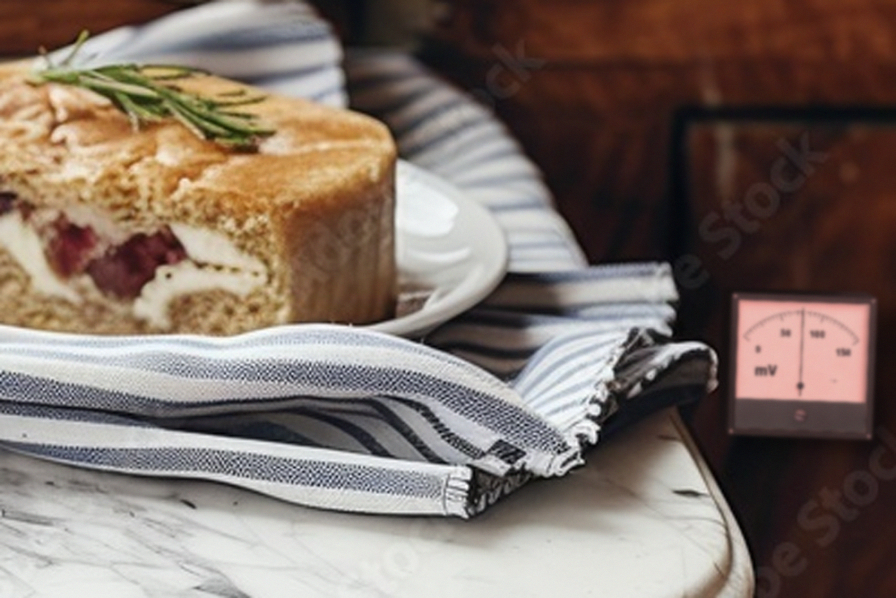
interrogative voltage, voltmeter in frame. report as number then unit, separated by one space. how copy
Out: 75 mV
